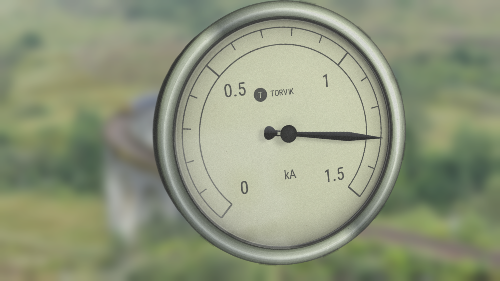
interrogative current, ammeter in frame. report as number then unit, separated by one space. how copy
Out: 1.3 kA
